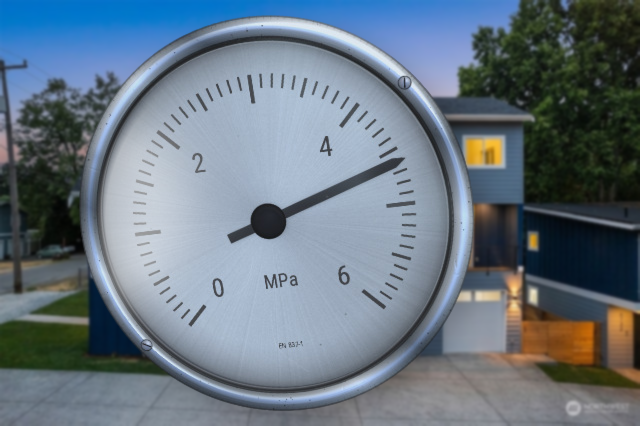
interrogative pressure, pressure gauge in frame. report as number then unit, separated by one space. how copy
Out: 4.6 MPa
